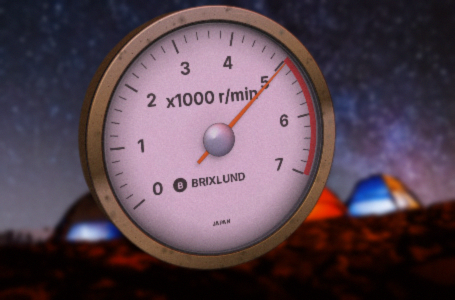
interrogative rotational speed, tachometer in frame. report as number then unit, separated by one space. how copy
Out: 5000 rpm
